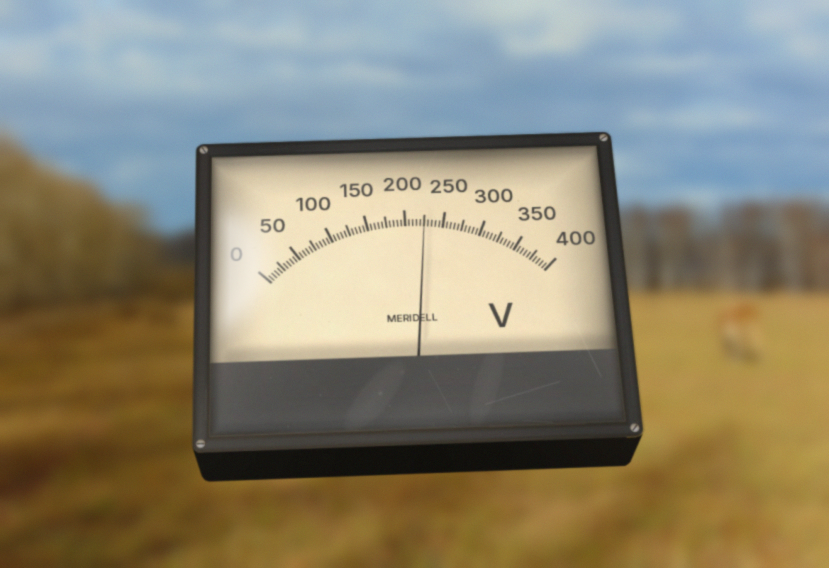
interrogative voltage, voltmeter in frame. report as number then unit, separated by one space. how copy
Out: 225 V
